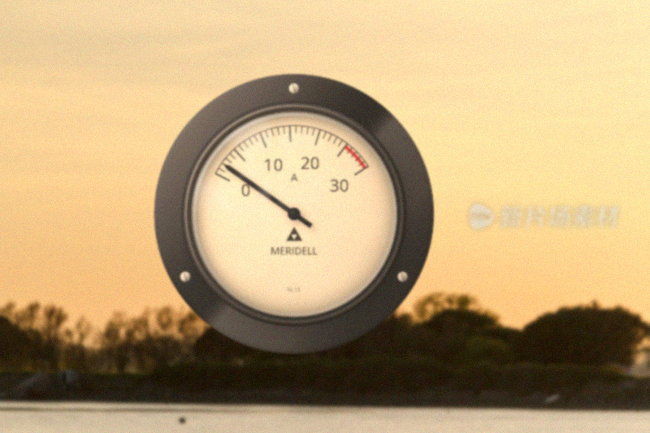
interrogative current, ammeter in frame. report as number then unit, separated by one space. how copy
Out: 2 A
